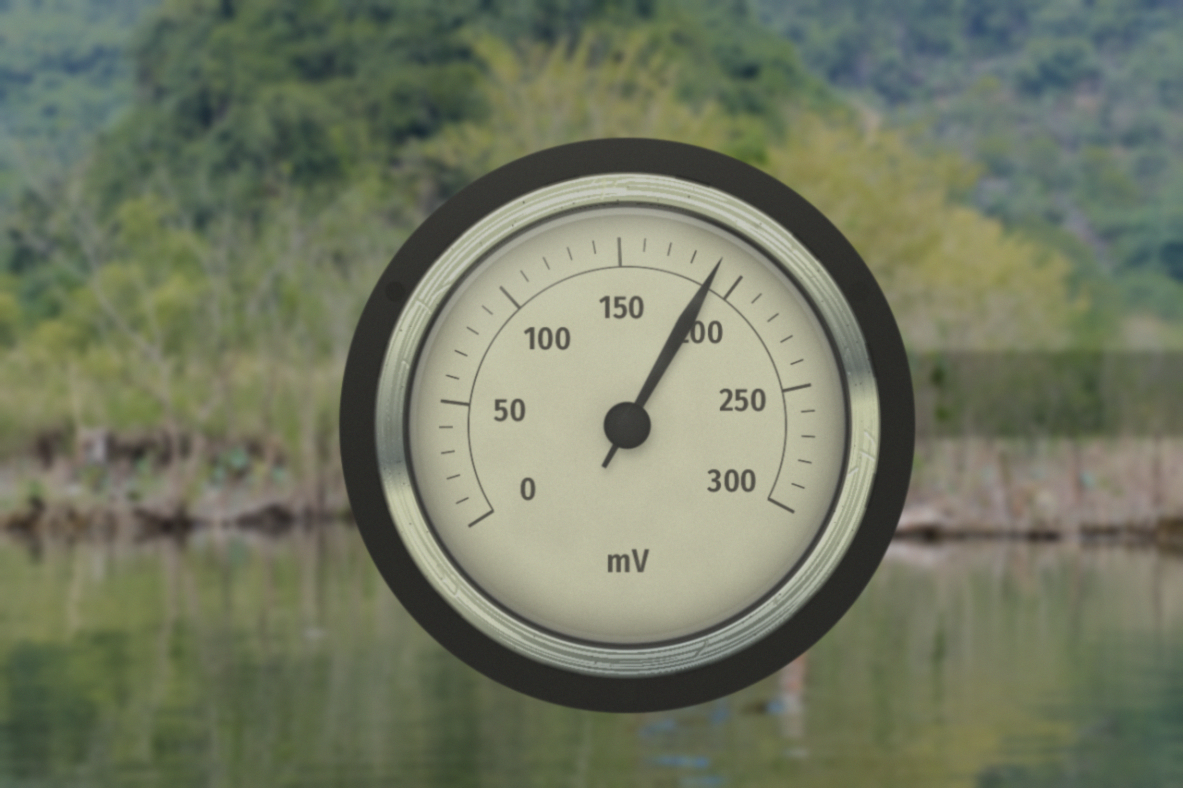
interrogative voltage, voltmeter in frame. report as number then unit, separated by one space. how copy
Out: 190 mV
